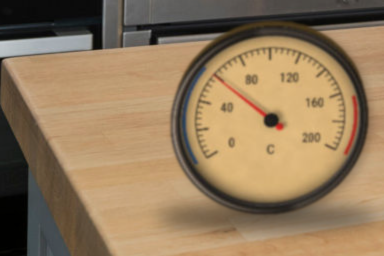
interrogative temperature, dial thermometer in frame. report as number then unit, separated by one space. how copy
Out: 60 °C
